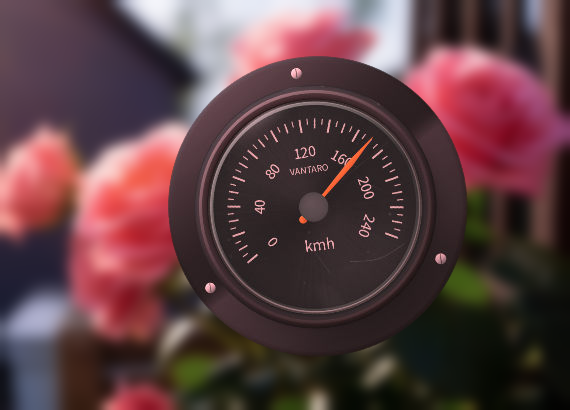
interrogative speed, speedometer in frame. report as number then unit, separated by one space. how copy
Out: 170 km/h
